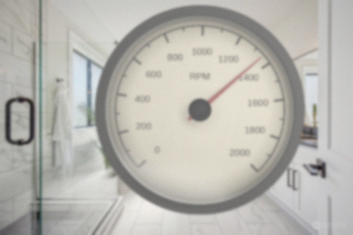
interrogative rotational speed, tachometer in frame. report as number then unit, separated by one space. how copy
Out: 1350 rpm
